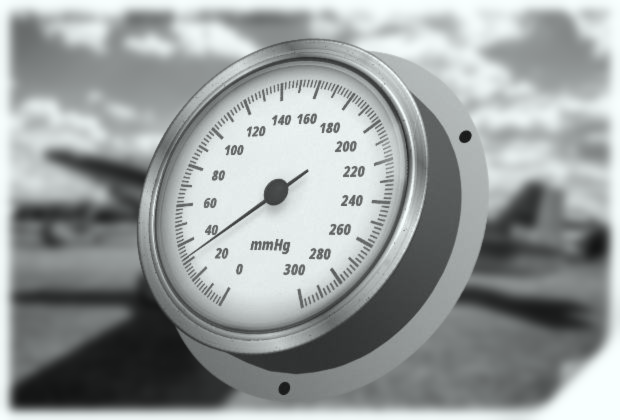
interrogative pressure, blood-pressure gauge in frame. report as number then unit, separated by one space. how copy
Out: 30 mmHg
